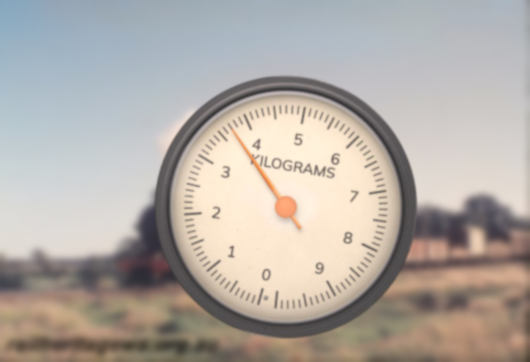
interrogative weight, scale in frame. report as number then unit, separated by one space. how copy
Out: 3.7 kg
